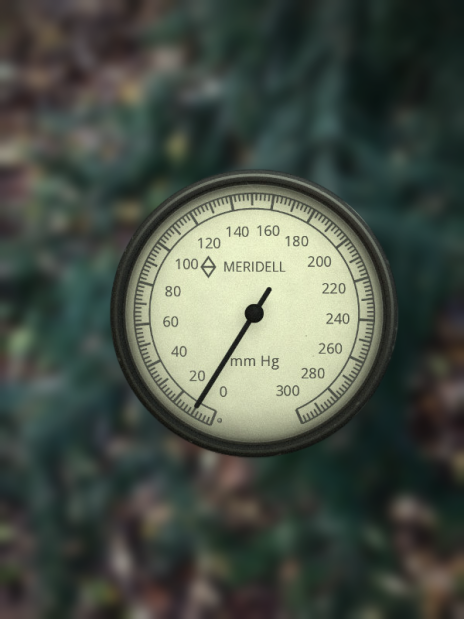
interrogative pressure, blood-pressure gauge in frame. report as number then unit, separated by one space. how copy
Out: 10 mmHg
